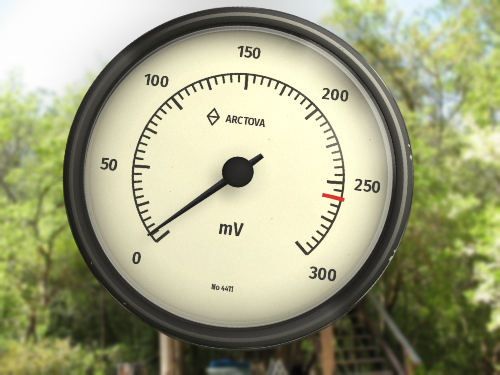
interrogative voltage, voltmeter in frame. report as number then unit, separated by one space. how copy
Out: 5 mV
